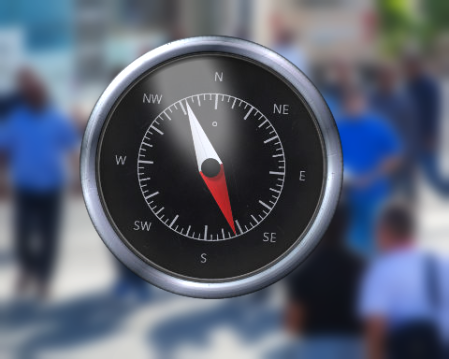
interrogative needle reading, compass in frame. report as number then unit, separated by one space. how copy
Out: 155 °
